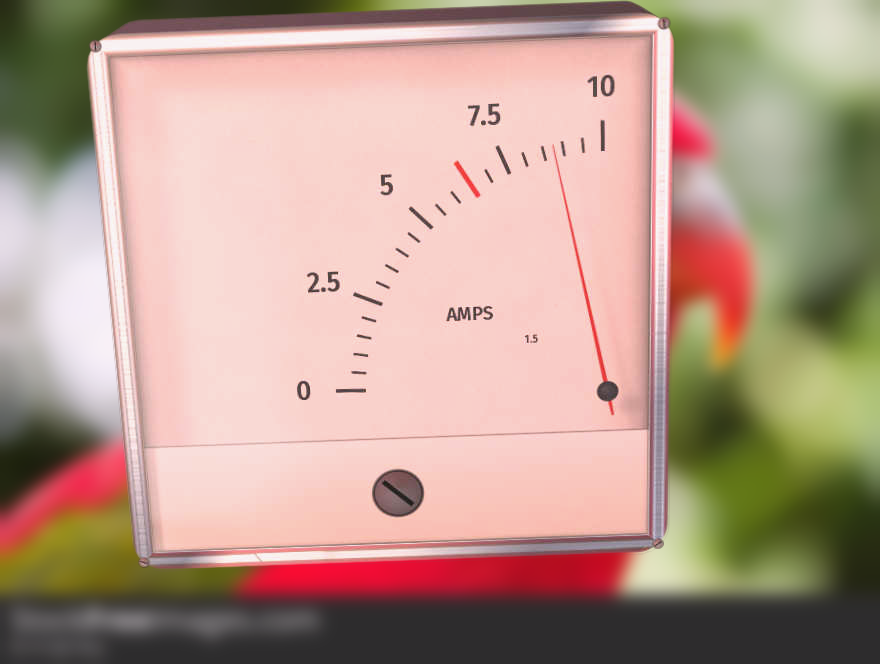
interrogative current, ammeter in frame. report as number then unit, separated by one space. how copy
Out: 8.75 A
